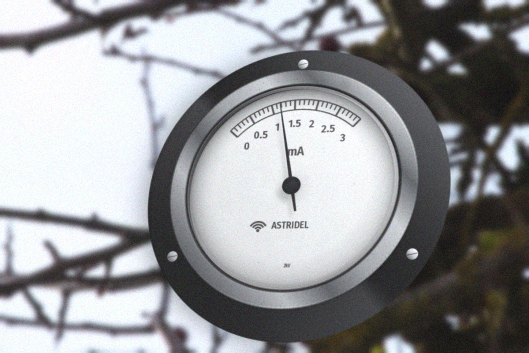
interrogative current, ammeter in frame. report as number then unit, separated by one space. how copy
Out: 1.2 mA
